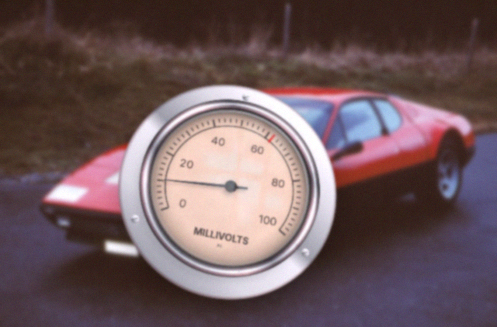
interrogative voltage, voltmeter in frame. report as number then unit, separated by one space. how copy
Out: 10 mV
